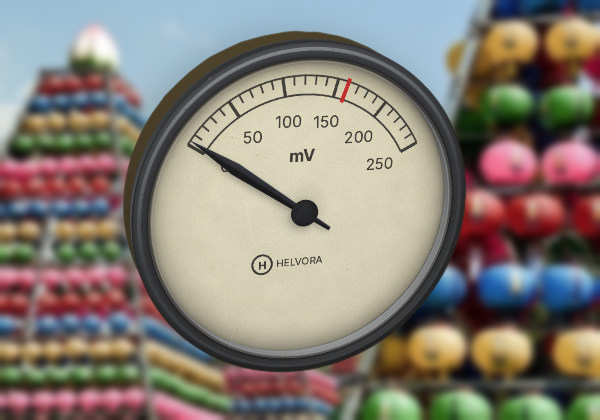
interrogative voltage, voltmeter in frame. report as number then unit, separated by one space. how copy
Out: 5 mV
